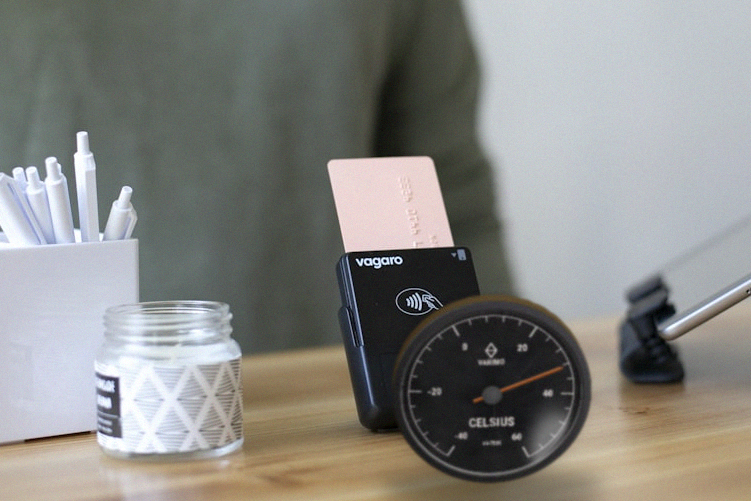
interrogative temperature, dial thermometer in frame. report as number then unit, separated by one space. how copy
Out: 32 °C
